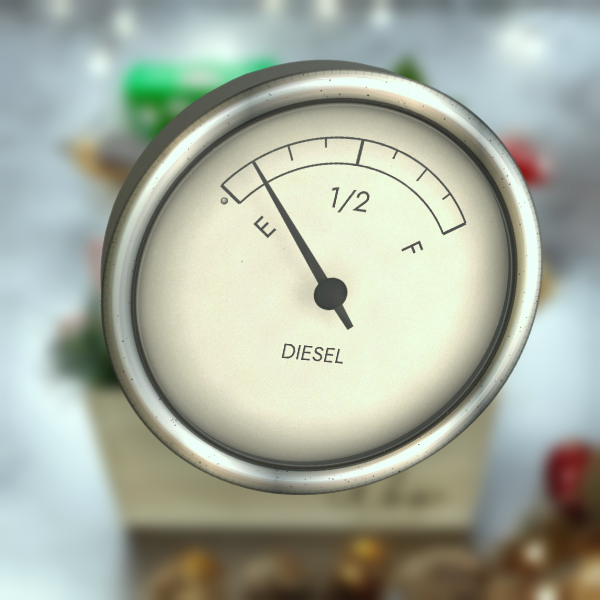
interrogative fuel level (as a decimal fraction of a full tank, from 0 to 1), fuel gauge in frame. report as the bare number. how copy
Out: 0.125
